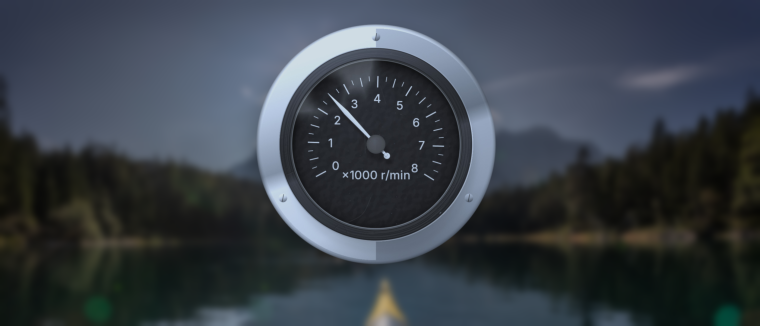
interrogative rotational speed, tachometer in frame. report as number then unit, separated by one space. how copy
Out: 2500 rpm
